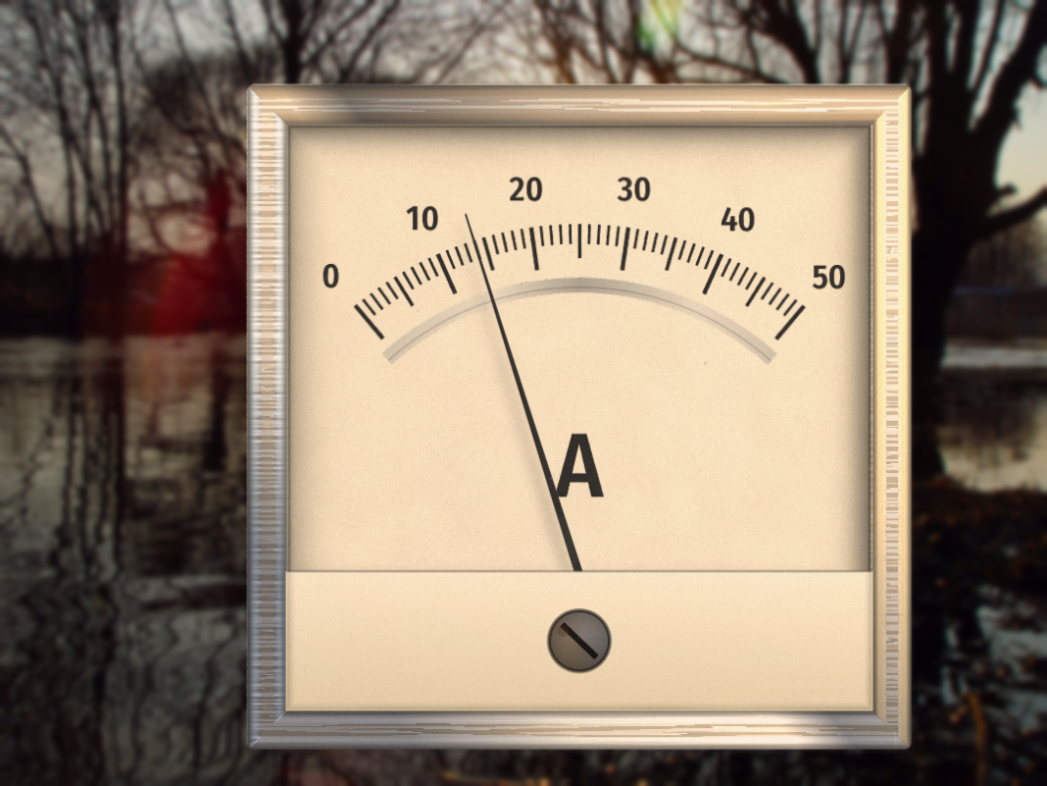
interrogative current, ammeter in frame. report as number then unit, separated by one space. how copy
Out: 14 A
